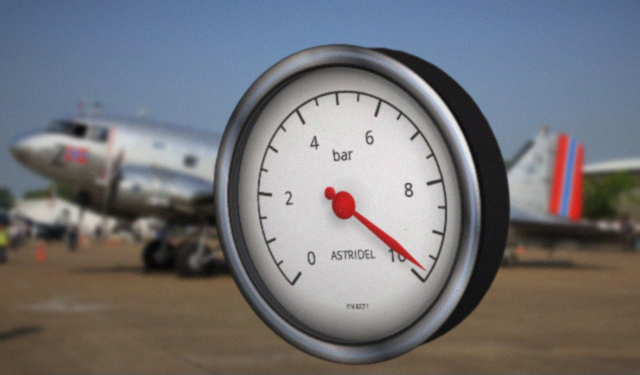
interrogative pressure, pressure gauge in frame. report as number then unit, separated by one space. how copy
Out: 9.75 bar
